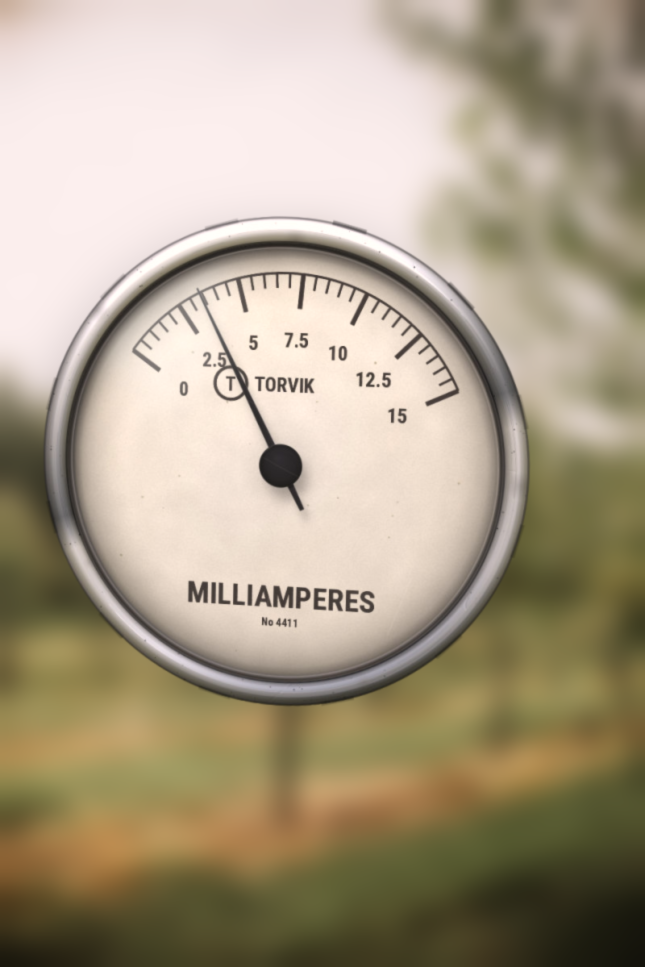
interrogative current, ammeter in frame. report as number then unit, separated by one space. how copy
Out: 3.5 mA
